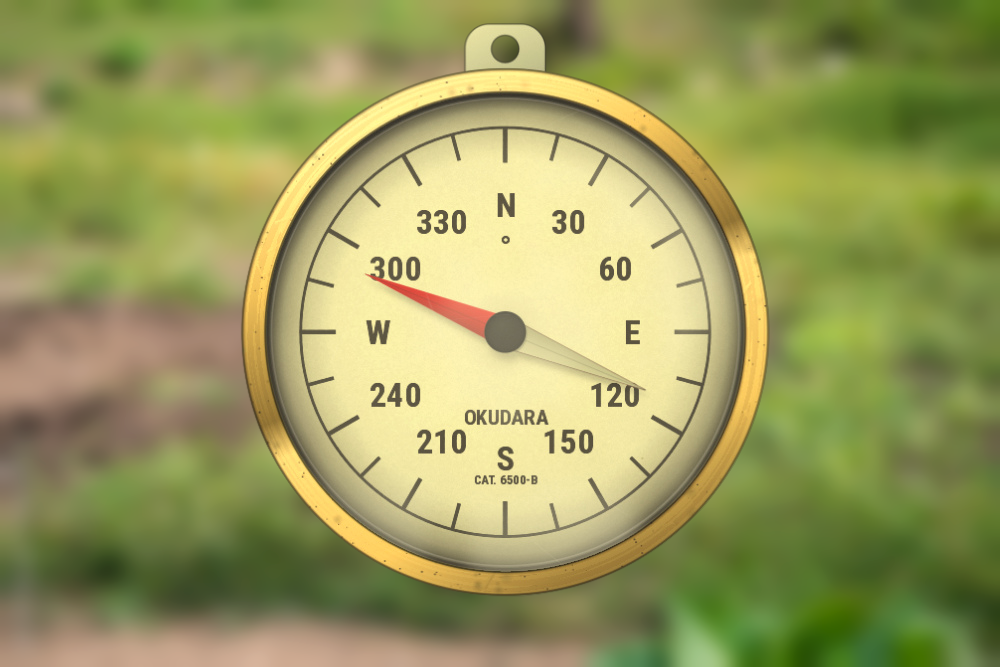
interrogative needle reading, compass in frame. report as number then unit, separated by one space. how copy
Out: 292.5 °
